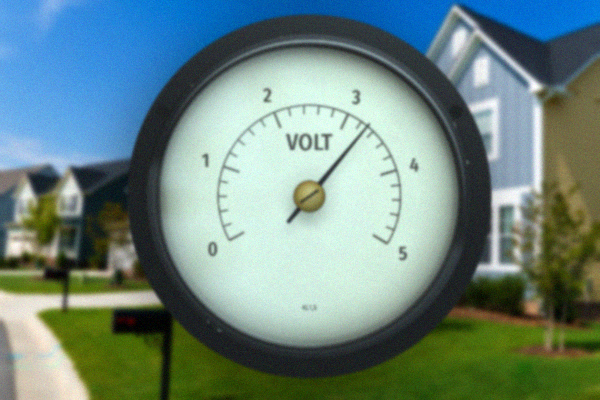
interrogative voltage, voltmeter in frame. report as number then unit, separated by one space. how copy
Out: 3.3 V
